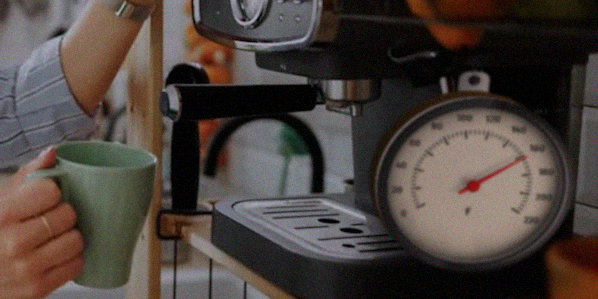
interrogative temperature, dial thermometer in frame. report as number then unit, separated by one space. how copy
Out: 160 °F
